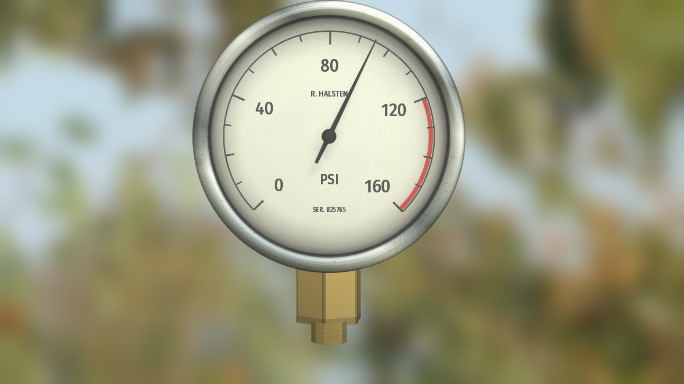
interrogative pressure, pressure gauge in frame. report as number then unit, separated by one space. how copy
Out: 95 psi
